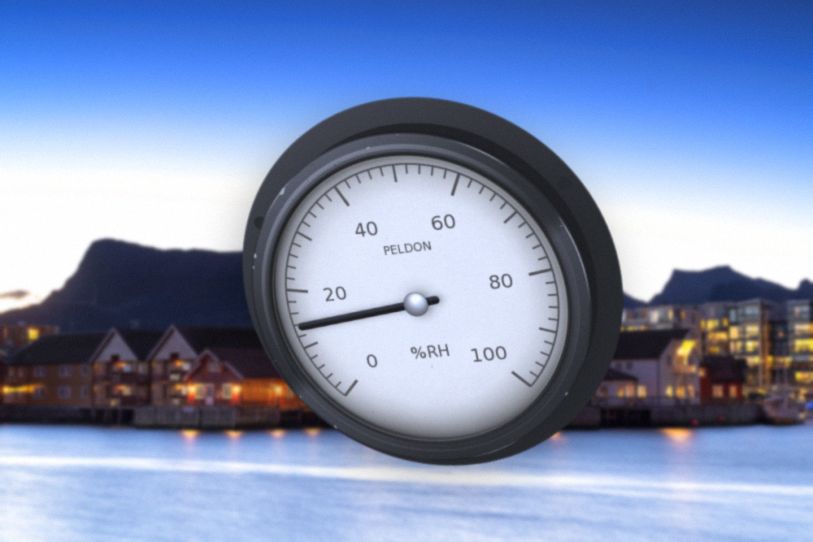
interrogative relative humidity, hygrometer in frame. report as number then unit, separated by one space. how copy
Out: 14 %
